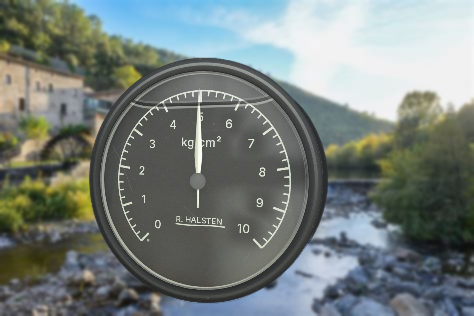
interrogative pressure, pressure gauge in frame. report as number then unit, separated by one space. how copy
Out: 5 kg/cm²
